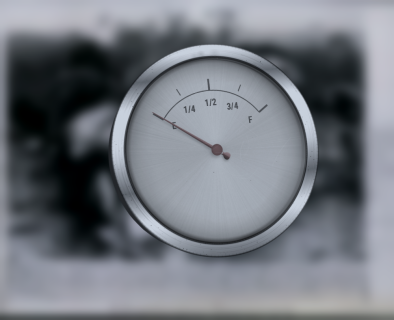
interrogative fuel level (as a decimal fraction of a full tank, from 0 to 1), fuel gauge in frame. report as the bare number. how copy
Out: 0
